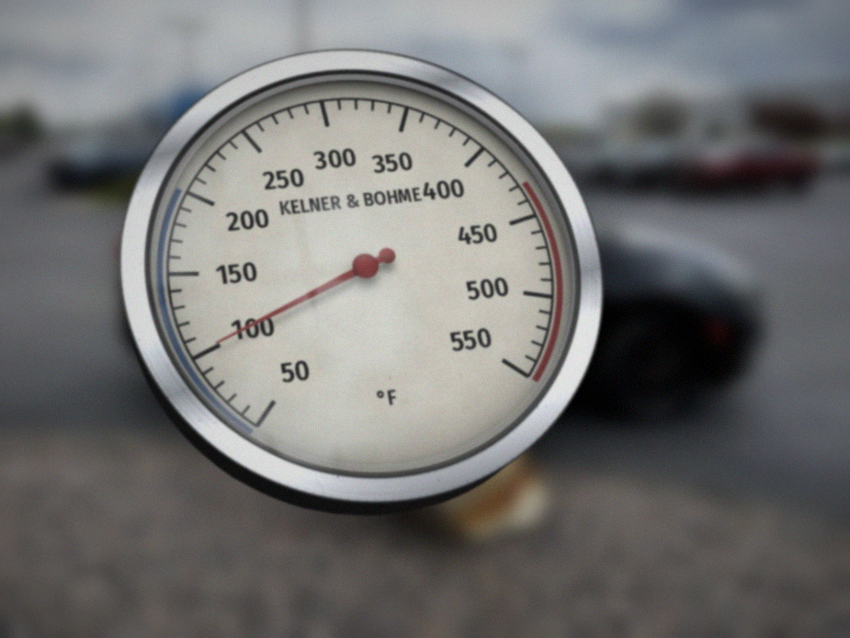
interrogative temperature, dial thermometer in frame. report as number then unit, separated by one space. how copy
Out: 100 °F
